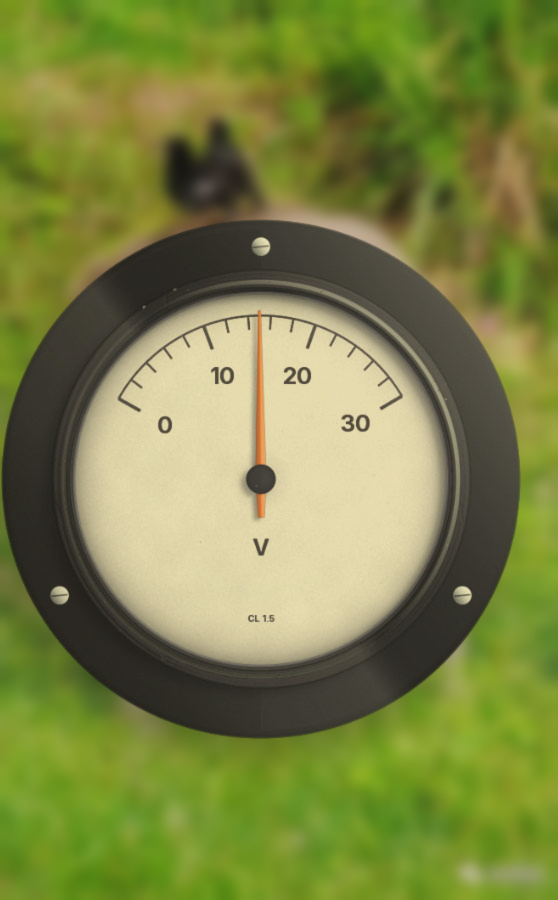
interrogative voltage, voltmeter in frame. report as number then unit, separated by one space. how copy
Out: 15 V
